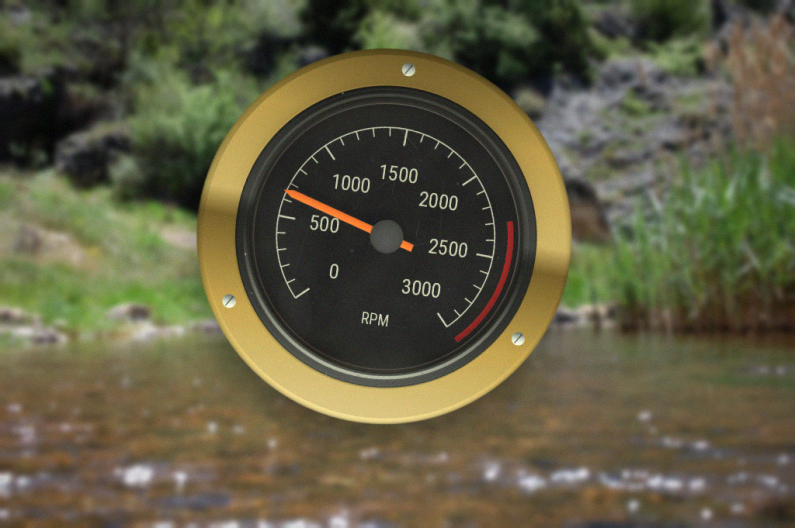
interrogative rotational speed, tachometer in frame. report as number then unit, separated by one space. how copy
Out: 650 rpm
